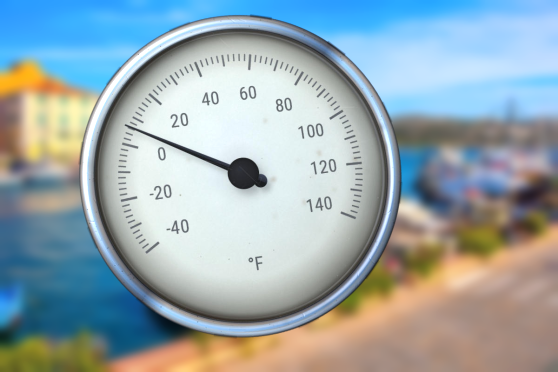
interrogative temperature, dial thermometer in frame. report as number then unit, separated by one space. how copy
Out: 6 °F
